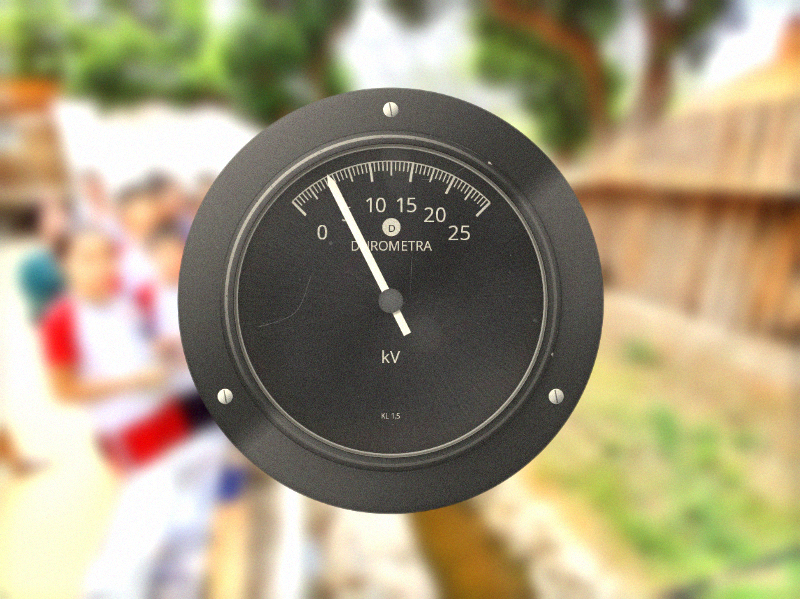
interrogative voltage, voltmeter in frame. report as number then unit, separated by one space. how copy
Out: 5 kV
